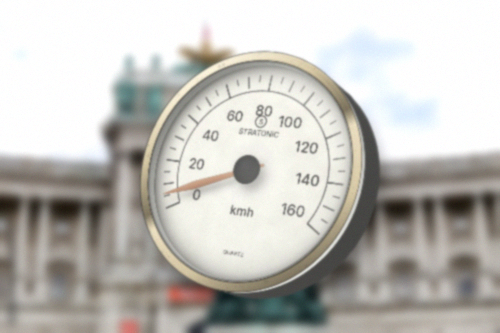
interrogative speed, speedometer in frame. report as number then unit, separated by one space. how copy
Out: 5 km/h
